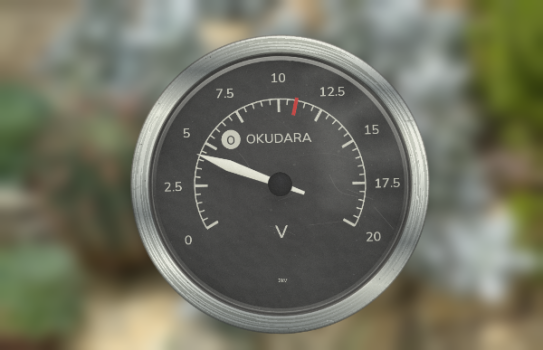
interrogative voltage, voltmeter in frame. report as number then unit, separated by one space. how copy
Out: 4.25 V
